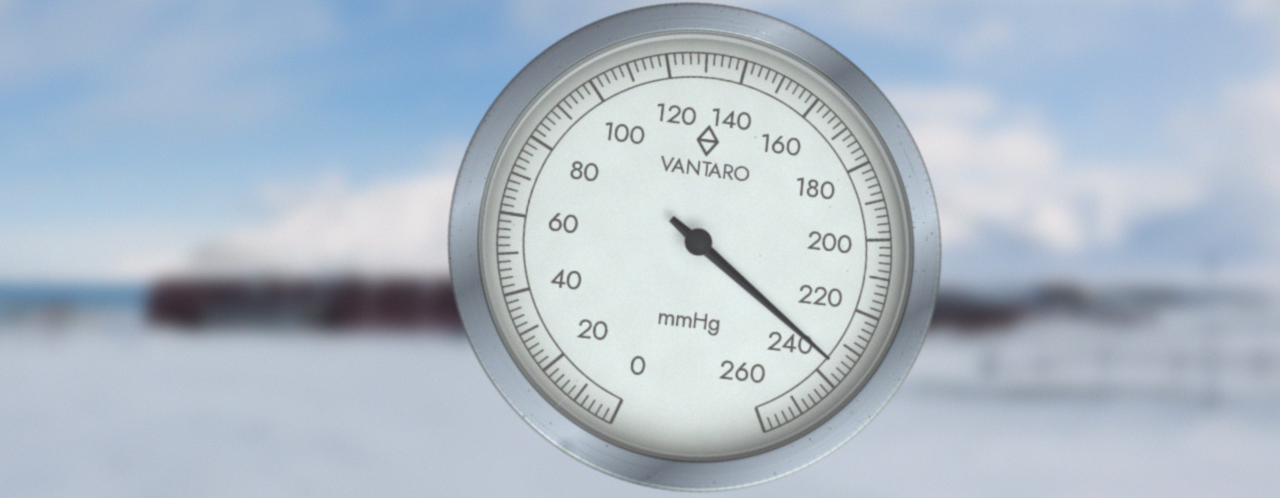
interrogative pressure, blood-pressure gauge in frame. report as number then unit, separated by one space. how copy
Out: 236 mmHg
